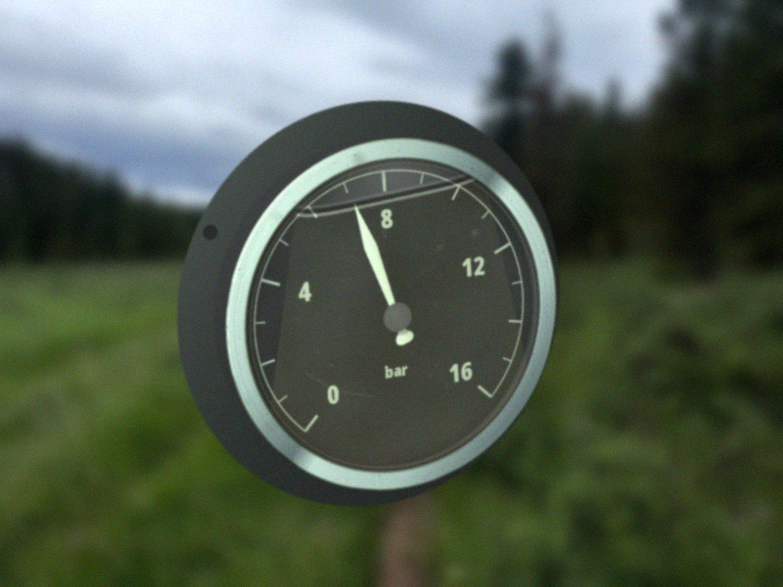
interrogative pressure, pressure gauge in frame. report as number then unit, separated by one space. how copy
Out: 7 bar
